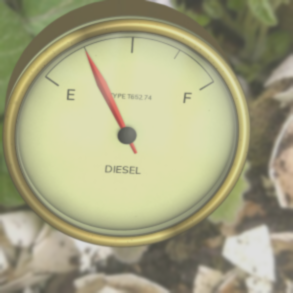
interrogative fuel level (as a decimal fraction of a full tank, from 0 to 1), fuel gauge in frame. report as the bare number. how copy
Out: 0.25
